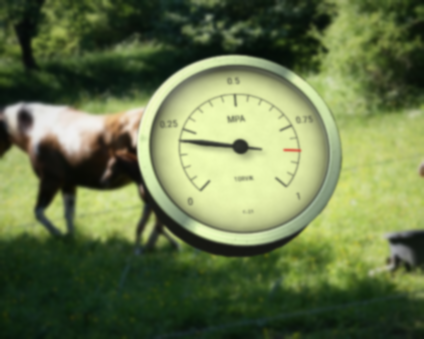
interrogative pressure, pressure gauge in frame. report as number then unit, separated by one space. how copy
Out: 0.2 MPa
